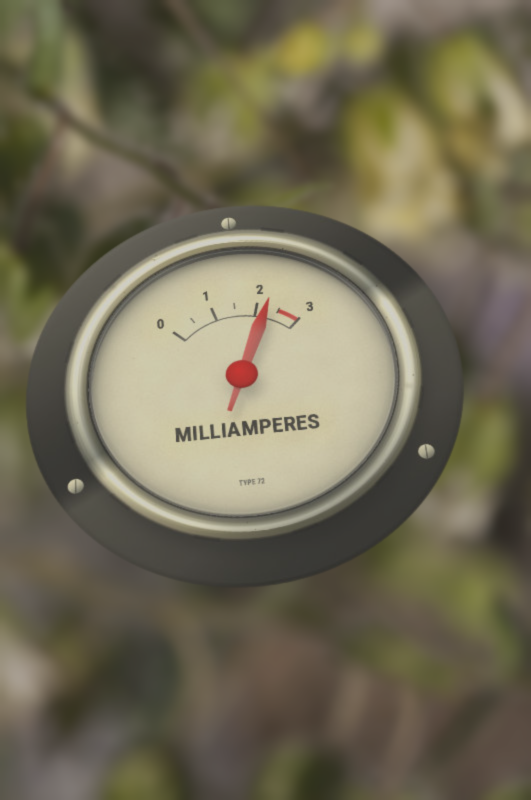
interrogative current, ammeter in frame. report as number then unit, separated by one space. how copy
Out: 2.25 mA
